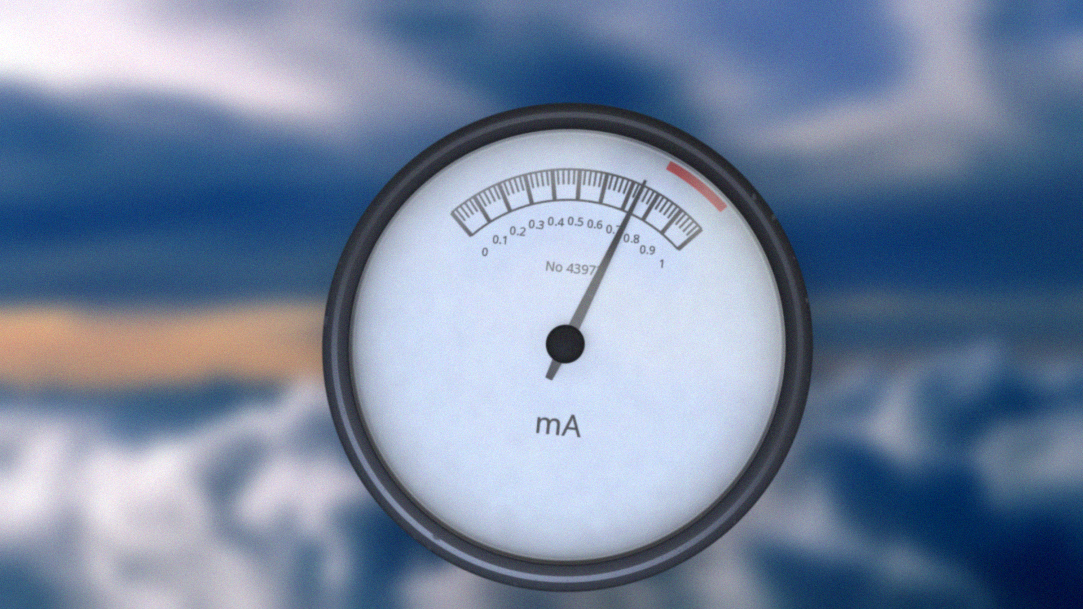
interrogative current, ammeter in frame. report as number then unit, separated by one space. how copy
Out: 0.74 mA
